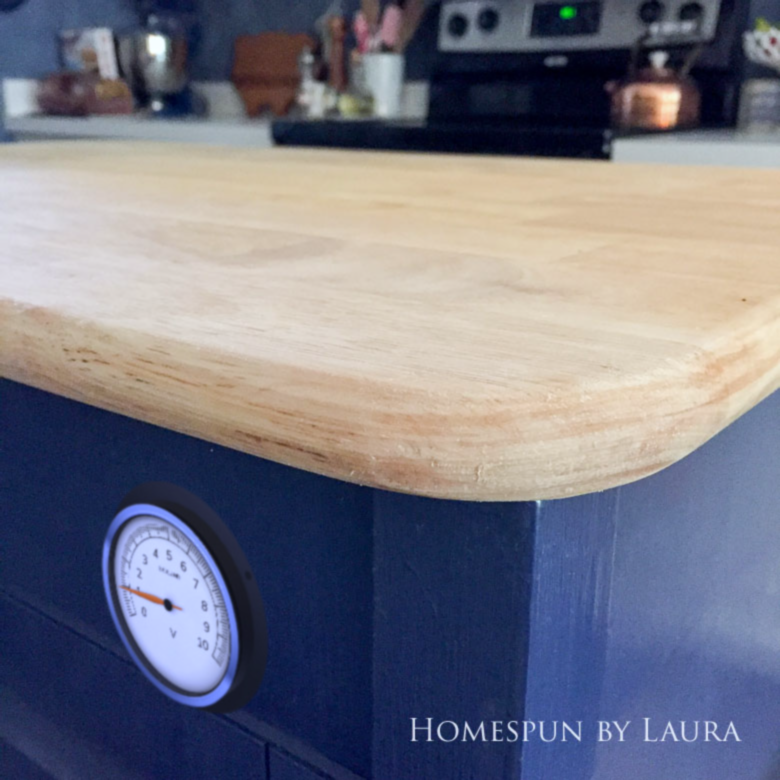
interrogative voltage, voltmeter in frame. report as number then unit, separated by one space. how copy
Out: 1 V
